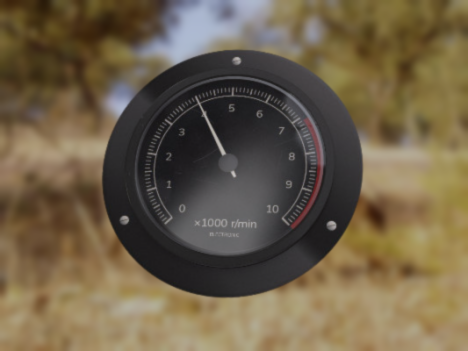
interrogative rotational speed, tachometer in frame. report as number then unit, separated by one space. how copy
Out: 4000 rpm
